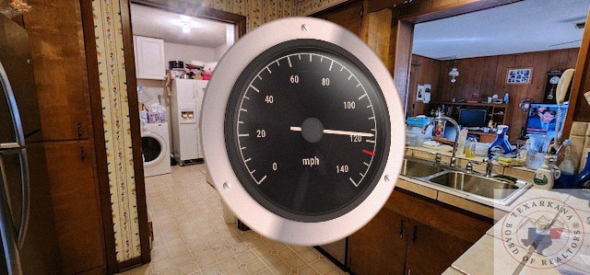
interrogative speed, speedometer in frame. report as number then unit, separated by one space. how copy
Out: 117.5 mph
